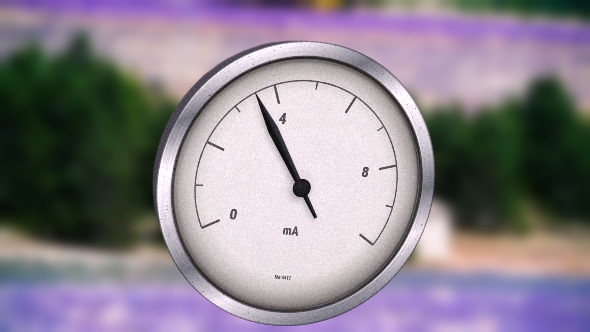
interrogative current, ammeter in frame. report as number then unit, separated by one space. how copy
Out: 3.5 mA
